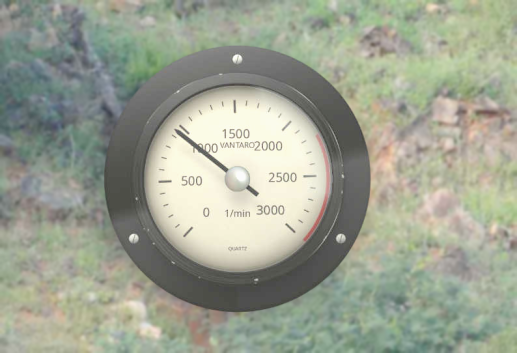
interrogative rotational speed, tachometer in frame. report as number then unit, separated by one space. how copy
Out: 950 rpm
